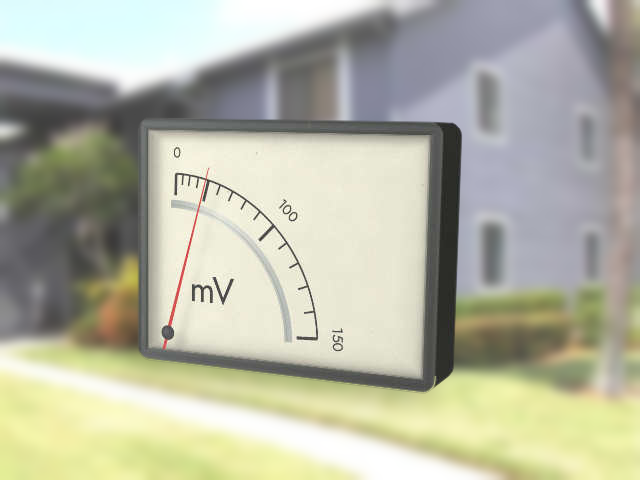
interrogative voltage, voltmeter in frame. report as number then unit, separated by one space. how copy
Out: 50 mV
